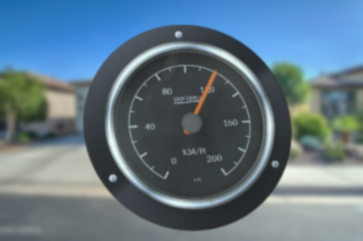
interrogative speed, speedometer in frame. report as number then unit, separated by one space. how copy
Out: 120 km/h
